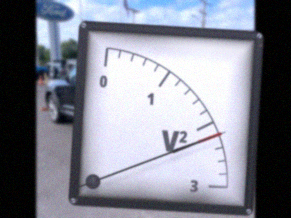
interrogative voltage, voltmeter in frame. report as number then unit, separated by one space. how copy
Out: 2.2 V
